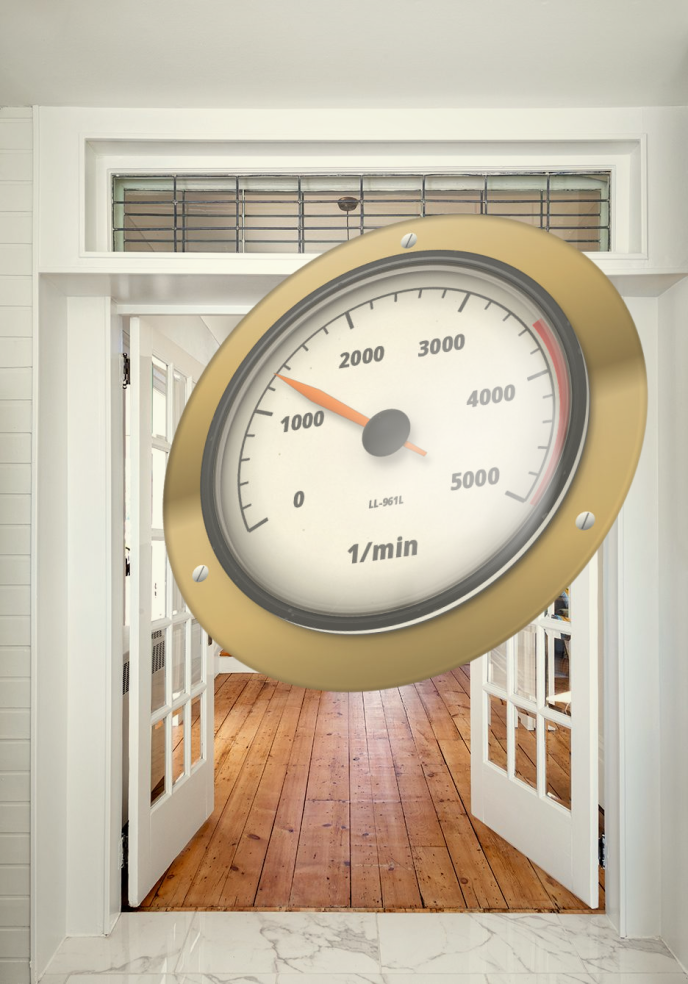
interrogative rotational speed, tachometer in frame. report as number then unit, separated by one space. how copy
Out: 1300 rpm
